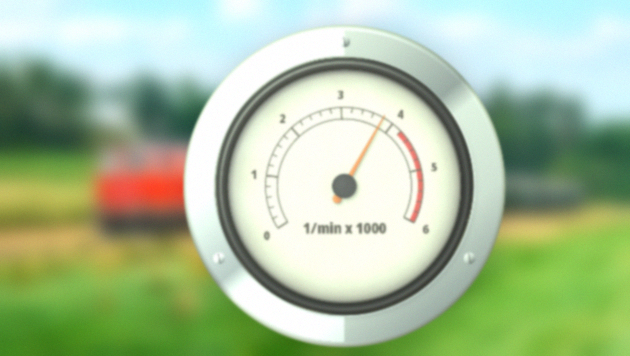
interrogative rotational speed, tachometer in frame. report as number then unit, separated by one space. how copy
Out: 3800 rpm
